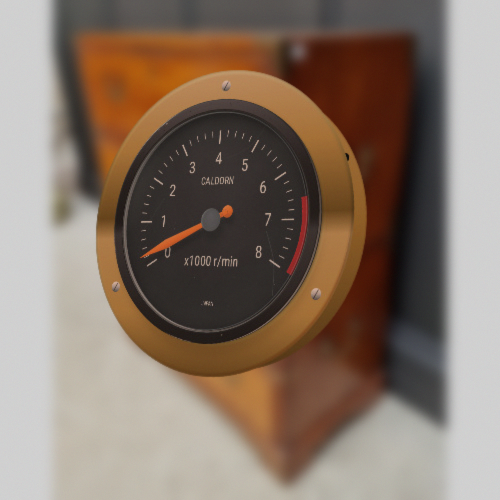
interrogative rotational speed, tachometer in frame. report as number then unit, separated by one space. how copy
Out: 200 rpm
